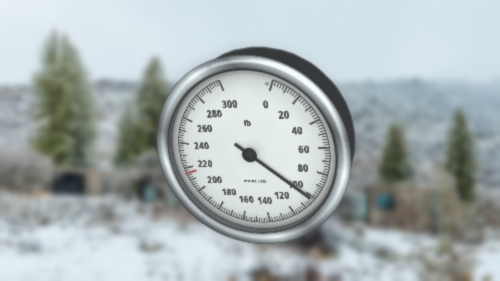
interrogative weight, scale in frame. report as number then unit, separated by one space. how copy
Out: 100 lb
